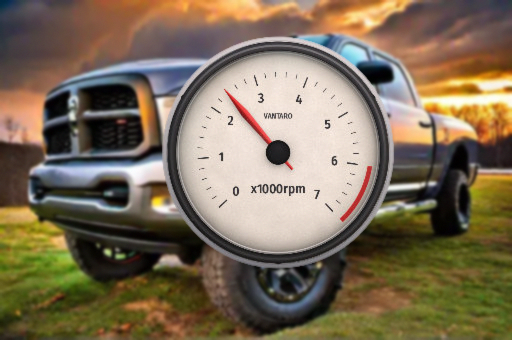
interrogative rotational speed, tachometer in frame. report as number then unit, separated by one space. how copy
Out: 2400 rpm
